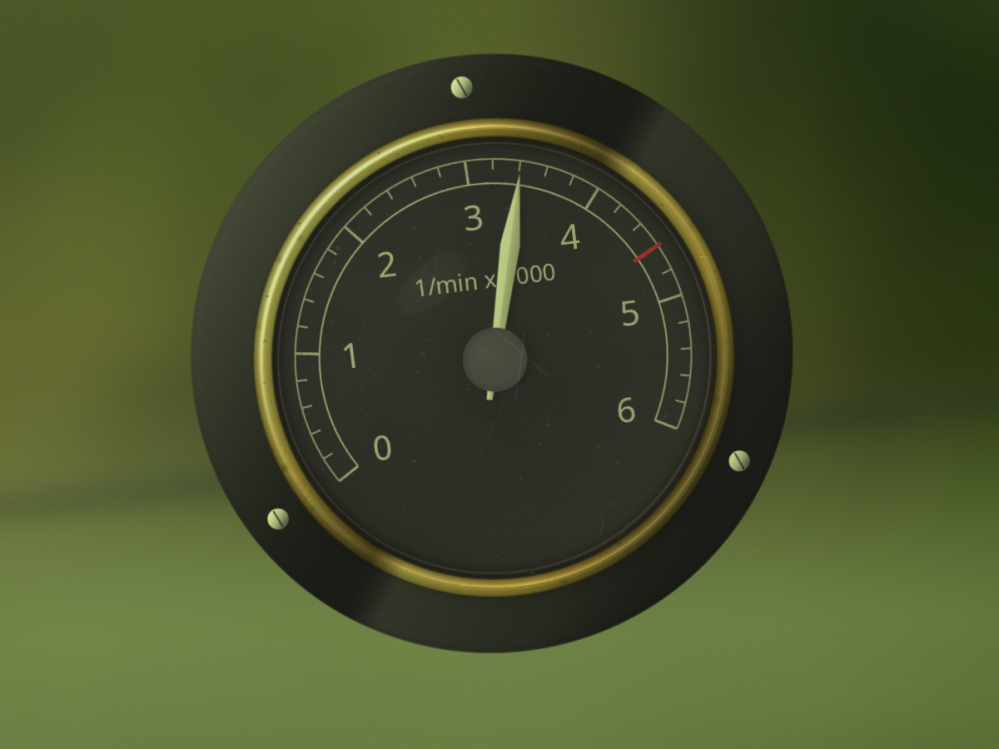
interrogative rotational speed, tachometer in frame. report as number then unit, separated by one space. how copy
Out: 3400 rpm
